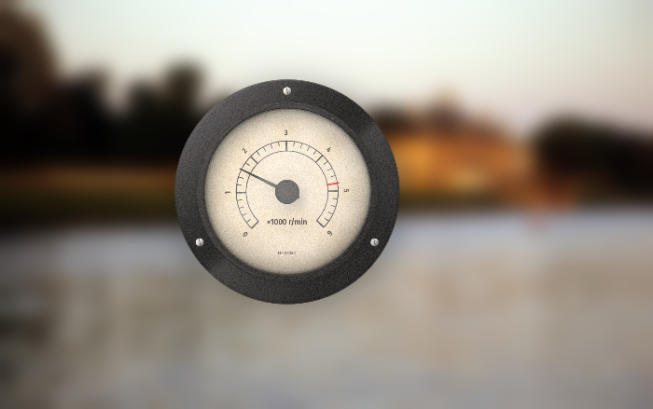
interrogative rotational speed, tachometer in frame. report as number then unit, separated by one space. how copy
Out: 1600 rpm
